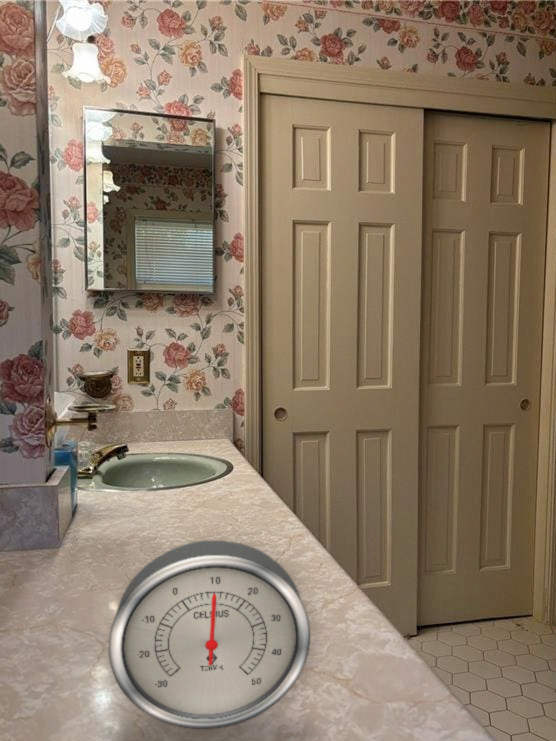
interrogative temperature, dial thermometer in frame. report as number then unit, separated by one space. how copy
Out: 10 °C
